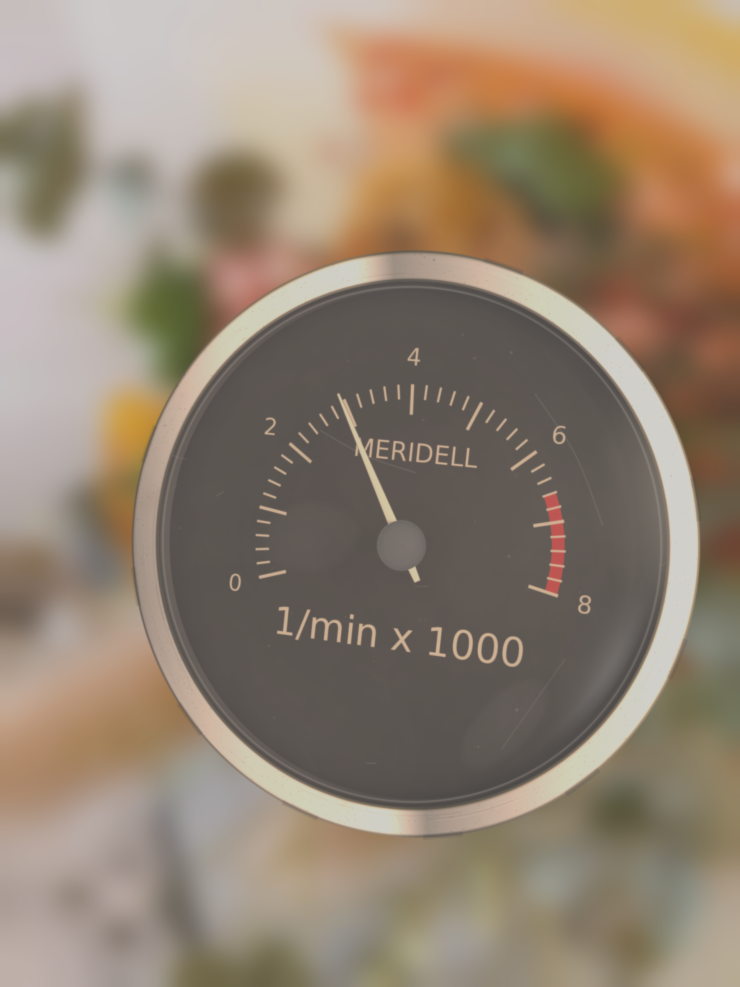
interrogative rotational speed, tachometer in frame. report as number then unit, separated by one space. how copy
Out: 3000 rpm
